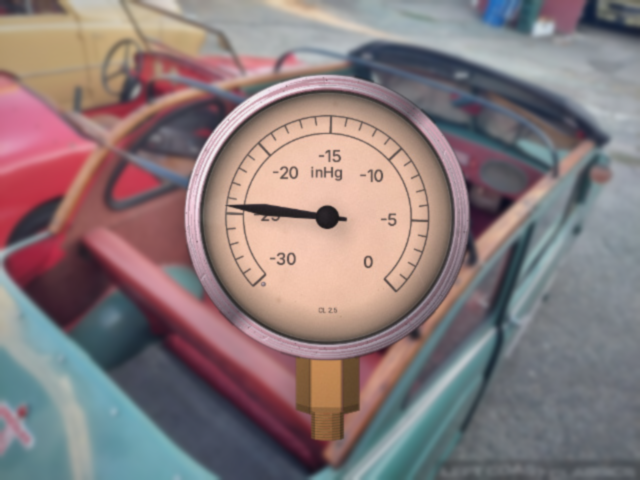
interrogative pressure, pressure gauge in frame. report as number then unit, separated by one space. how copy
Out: -24.5 inHg
